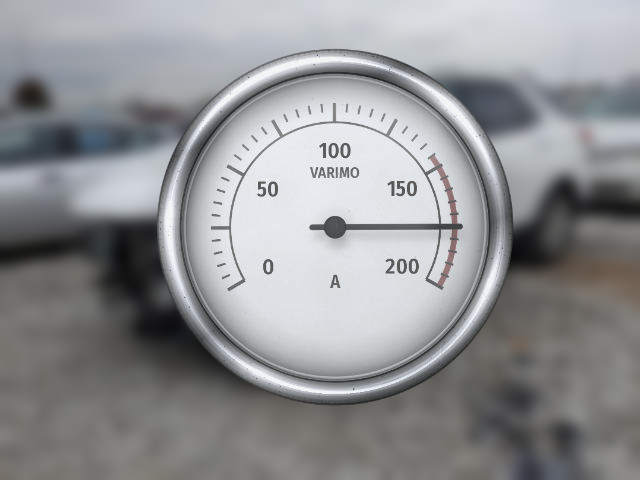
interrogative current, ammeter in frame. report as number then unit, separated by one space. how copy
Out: 175 A
